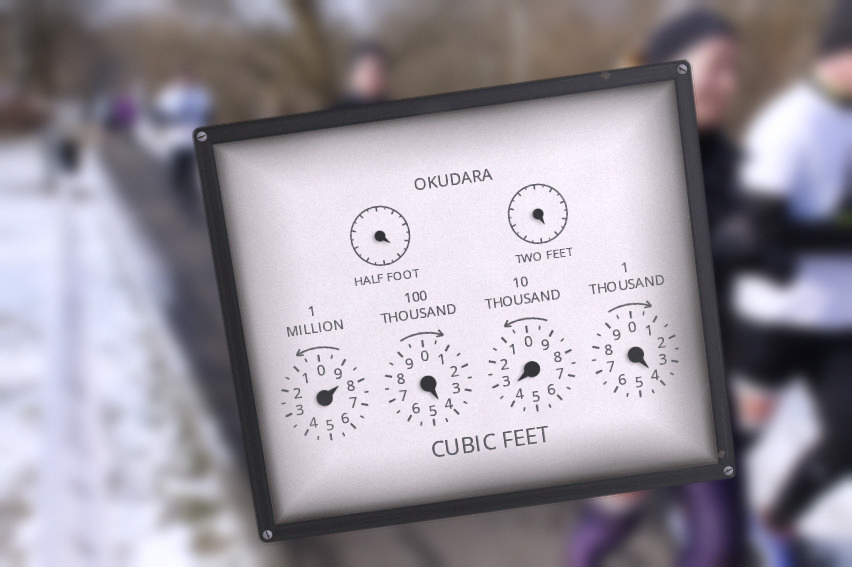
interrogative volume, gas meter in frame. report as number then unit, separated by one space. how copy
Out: 843400 ft³
